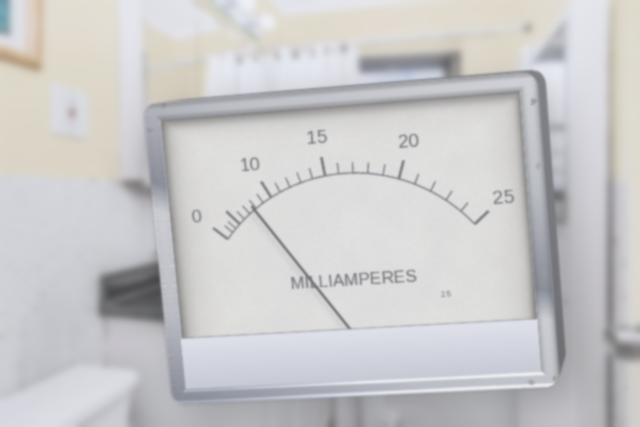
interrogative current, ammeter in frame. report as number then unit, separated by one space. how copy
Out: 8 mA
